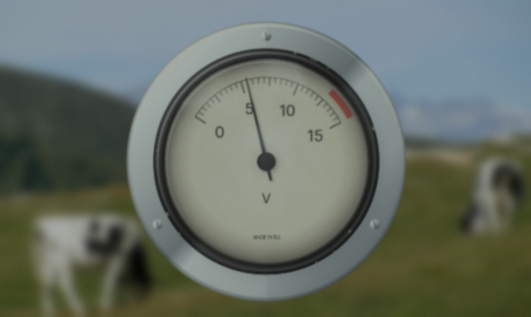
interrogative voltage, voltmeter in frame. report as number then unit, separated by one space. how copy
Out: 5.5 V
